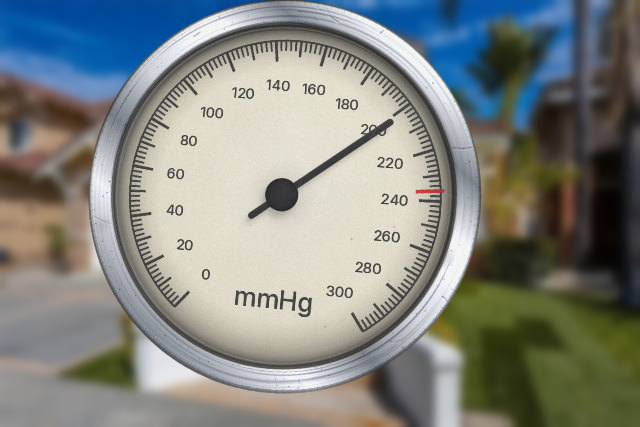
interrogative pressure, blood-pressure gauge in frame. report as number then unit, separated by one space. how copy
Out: 202 mmHg
